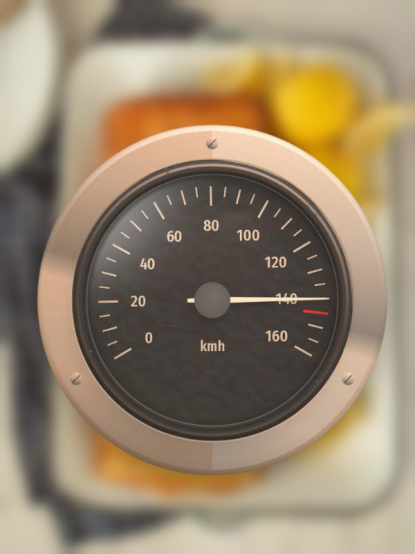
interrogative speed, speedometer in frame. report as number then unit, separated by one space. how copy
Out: 140 km/h
